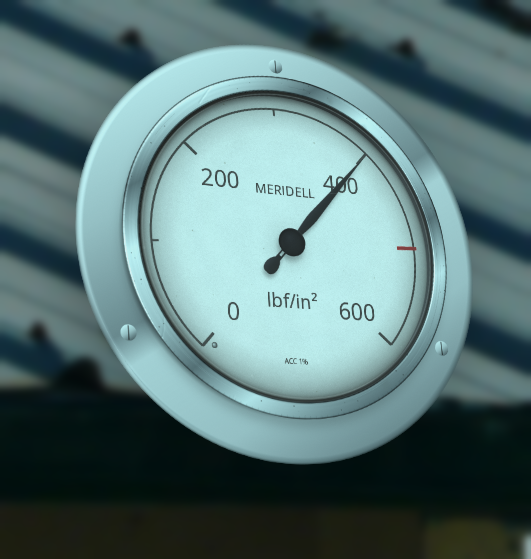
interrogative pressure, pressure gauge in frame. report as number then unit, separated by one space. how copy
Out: 400 psi
